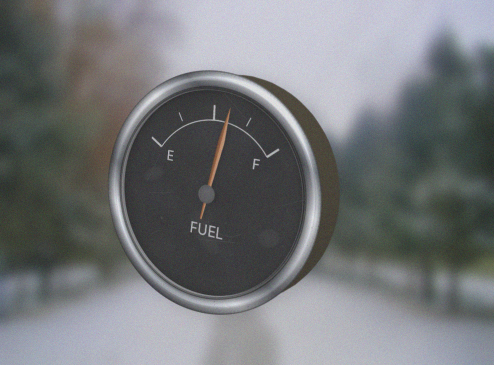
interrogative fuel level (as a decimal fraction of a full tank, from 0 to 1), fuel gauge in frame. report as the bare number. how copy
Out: 0.625
